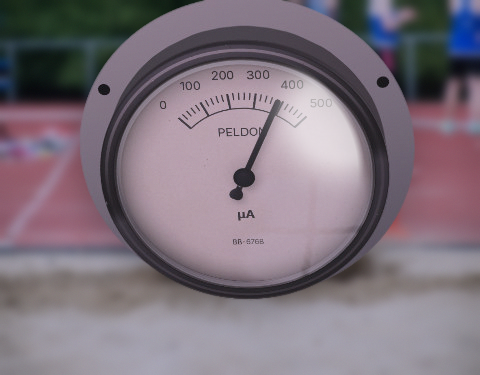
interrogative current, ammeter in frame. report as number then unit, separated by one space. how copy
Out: 380 µA
